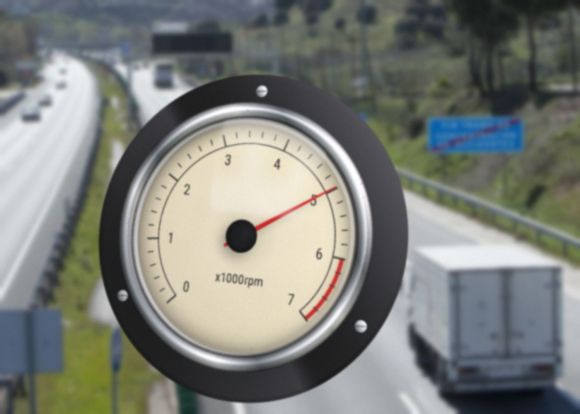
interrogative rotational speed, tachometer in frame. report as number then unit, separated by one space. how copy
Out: 5000 rpm
